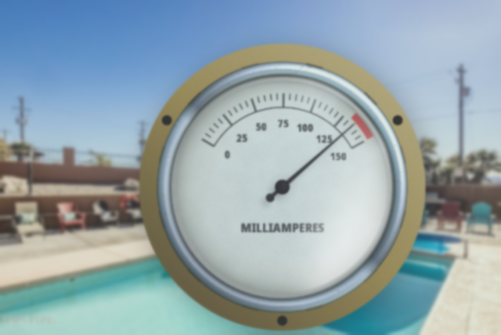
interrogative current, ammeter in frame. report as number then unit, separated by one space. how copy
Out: 135 mA
